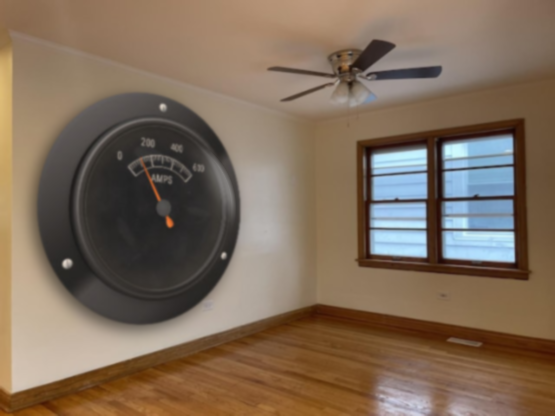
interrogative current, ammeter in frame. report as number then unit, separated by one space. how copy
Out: 100 A
